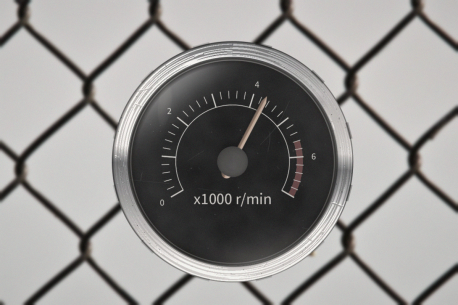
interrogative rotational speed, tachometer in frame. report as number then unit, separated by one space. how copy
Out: 4300 rpm
